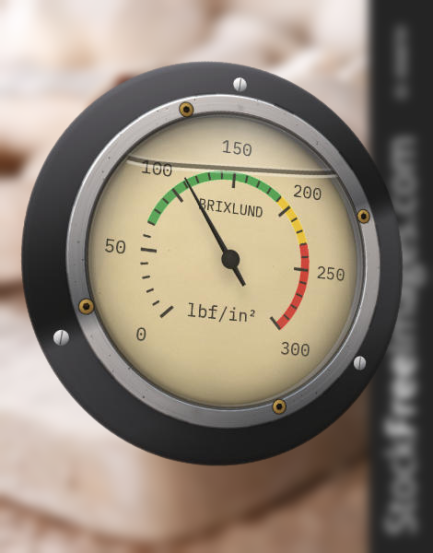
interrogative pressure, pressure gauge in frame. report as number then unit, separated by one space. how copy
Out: 110 psi
